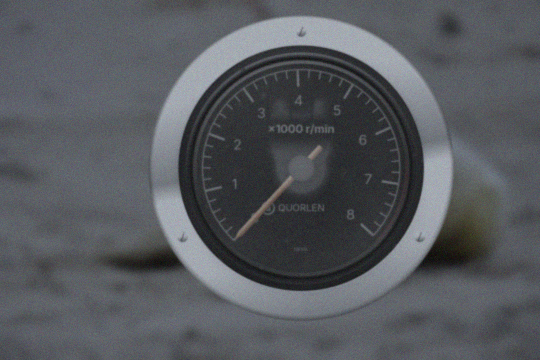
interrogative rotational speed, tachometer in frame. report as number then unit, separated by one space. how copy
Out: 0 rpm
